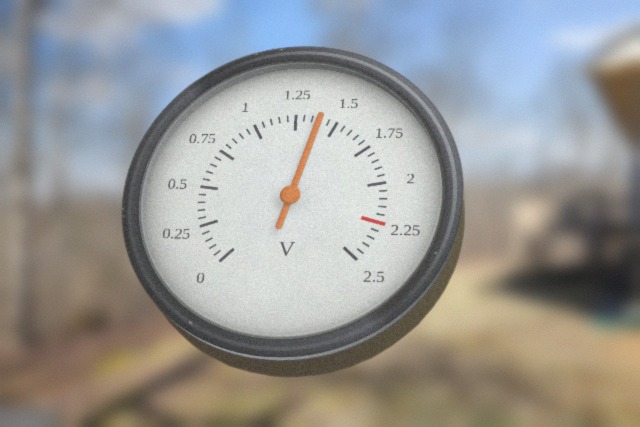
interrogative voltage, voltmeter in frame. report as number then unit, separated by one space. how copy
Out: 1.4 V
